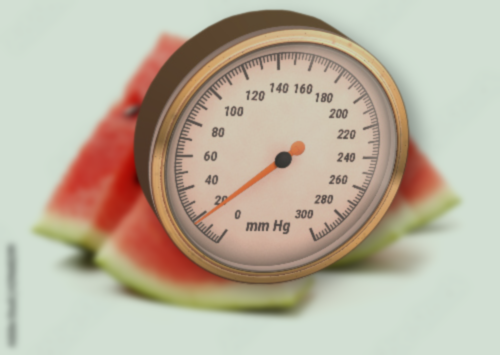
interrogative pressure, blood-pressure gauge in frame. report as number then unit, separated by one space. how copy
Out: 20 mmHg
